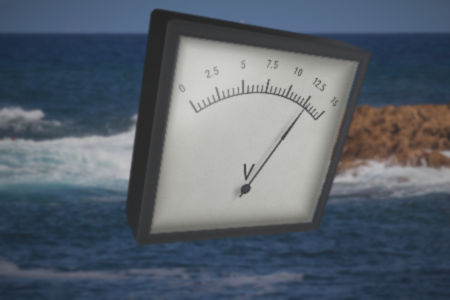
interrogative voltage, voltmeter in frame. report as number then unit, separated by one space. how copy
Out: 12.5 V
